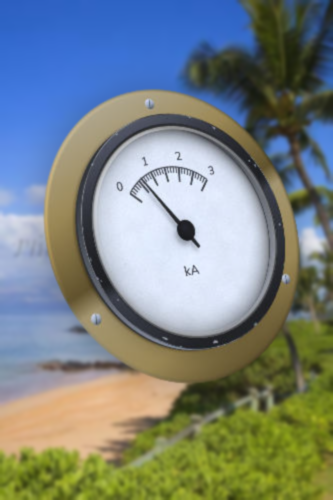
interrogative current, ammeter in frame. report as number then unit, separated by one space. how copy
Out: 0.5 kA
